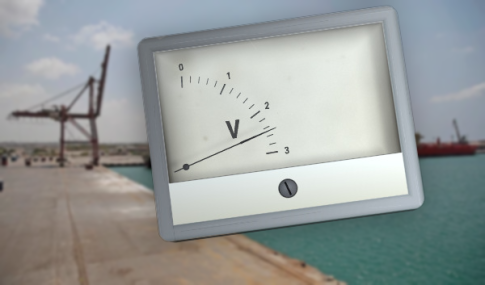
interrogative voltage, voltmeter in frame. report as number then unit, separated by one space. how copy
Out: 2.5 V
